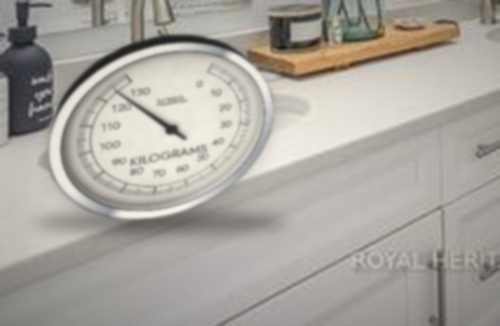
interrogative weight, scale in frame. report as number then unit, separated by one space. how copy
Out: 125 kg
